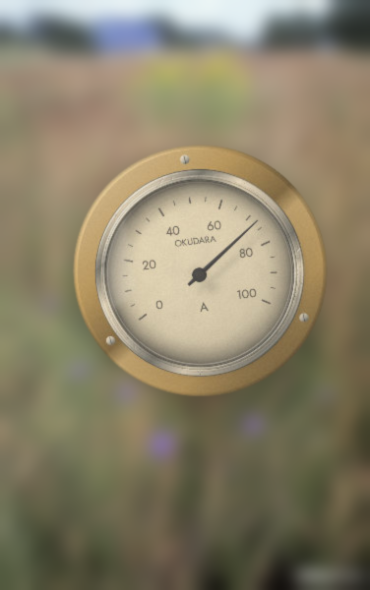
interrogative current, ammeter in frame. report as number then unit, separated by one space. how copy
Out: 72.5 A
